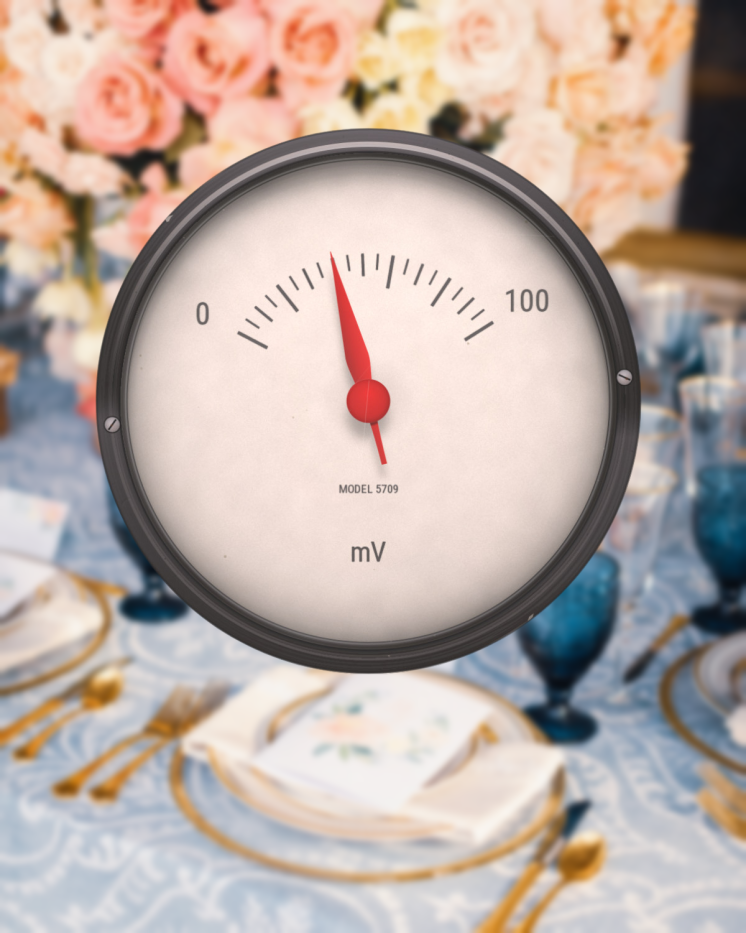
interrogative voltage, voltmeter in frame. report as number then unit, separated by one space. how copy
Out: 40 mV
